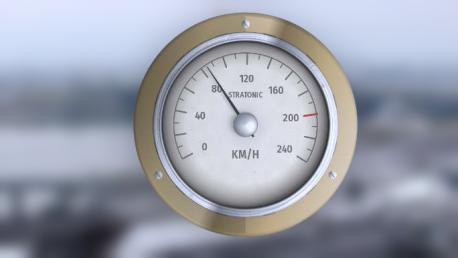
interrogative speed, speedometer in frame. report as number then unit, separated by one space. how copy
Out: 85 km/h
